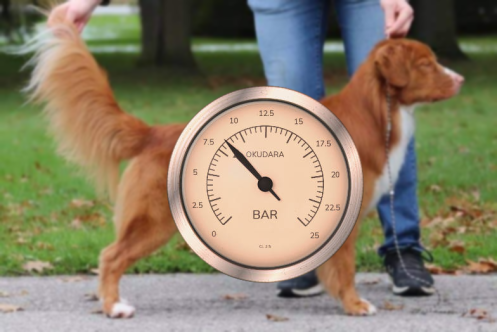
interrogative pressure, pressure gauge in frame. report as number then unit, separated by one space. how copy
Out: 8.5 bar
